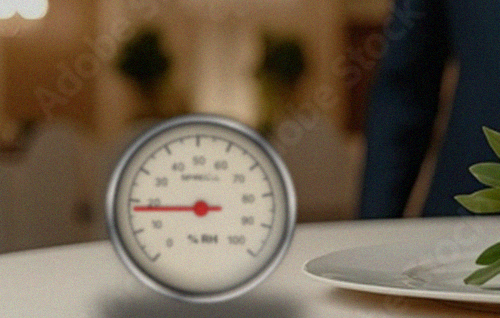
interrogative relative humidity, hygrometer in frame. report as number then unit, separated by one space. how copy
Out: 17.5 %
